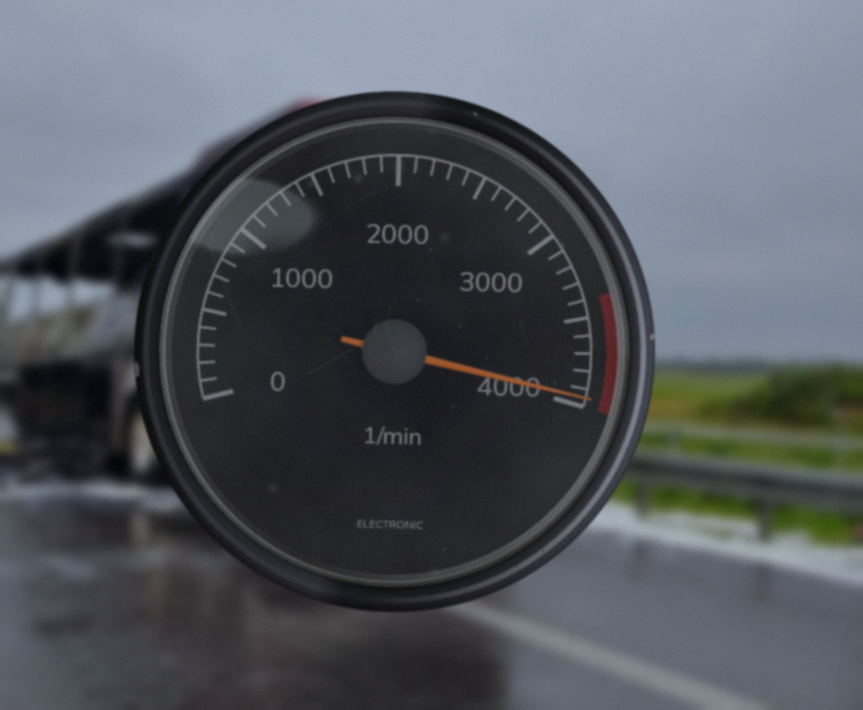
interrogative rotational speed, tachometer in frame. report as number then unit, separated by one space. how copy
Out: 3950 rpm
